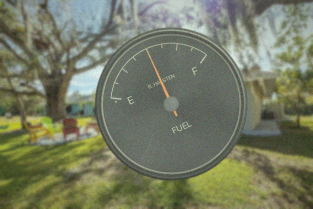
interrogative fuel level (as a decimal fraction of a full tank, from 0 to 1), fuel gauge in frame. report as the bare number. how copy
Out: 0.5
